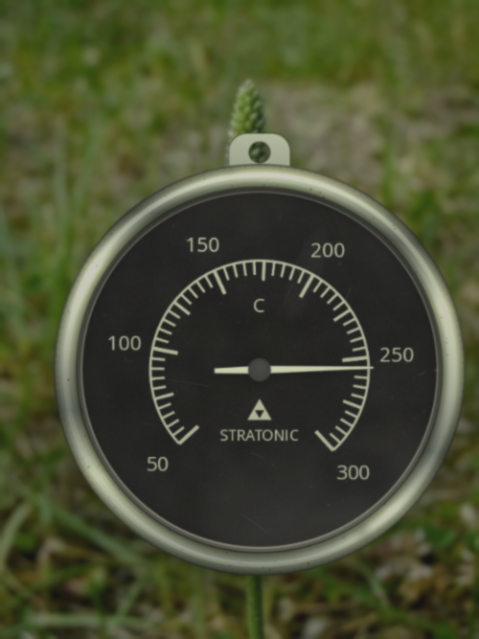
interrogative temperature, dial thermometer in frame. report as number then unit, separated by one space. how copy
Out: 255 °C
